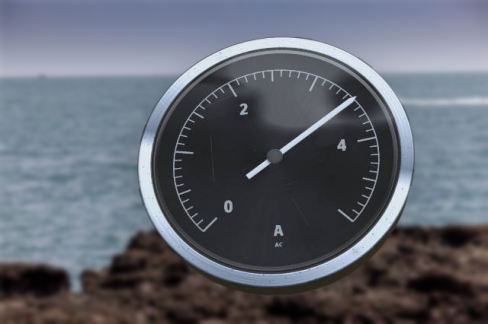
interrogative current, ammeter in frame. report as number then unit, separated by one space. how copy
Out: 3.5 A
